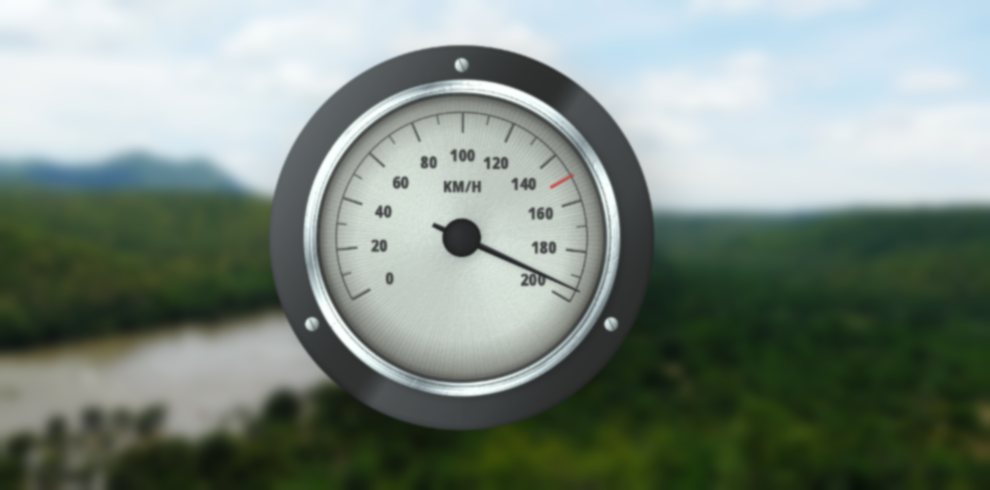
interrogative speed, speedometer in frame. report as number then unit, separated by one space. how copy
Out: 195 km/h
